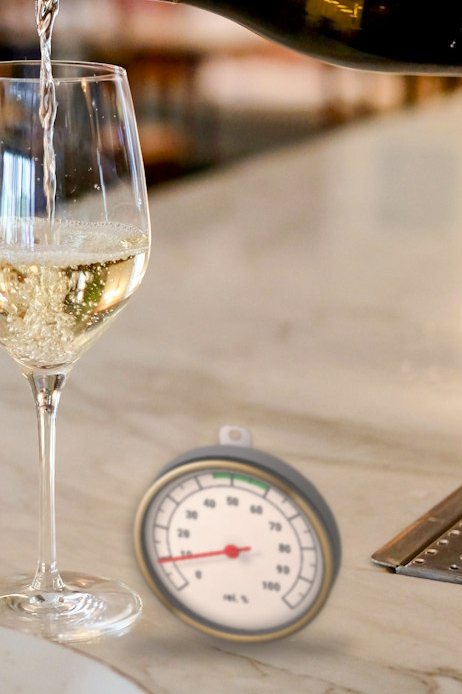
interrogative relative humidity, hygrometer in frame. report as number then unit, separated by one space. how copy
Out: 10 %
